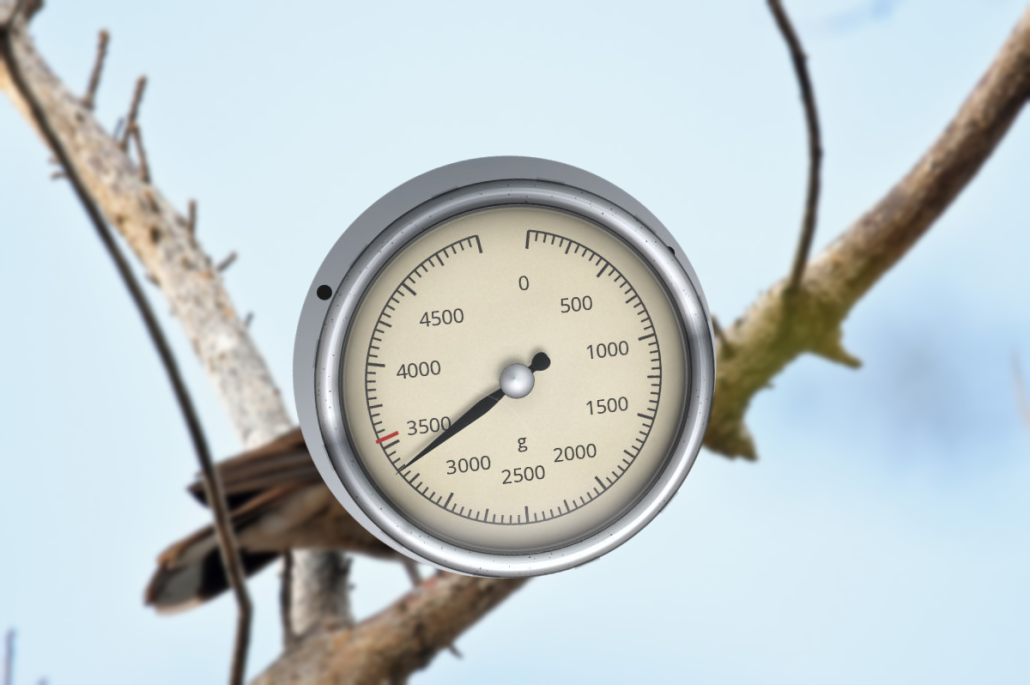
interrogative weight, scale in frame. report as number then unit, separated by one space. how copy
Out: 3350 g
